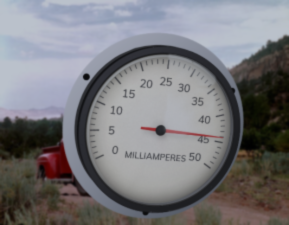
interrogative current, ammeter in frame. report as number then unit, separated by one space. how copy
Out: 44 mA
